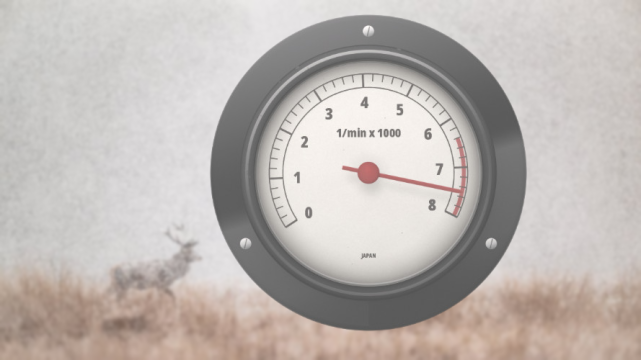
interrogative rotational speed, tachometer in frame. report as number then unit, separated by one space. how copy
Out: 7500 rpm
